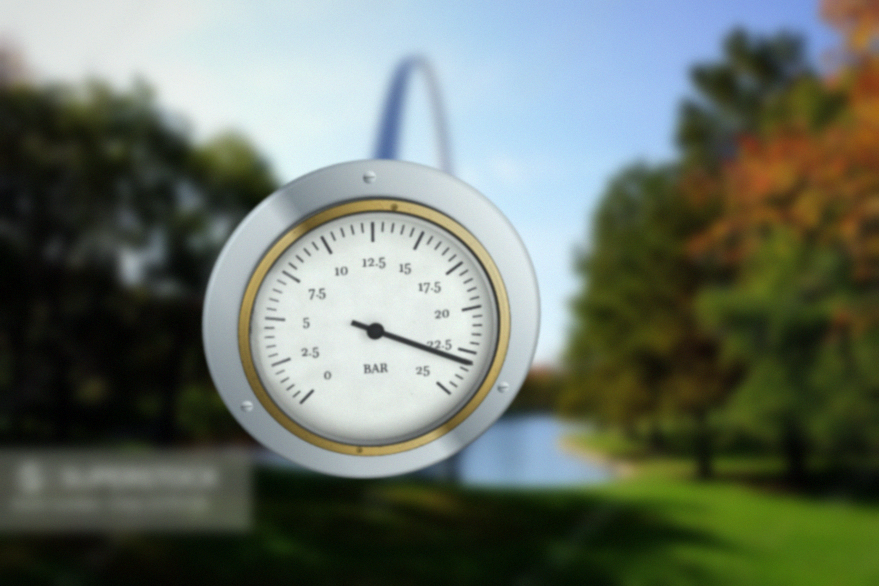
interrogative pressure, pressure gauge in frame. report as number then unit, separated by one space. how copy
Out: 23 bar
